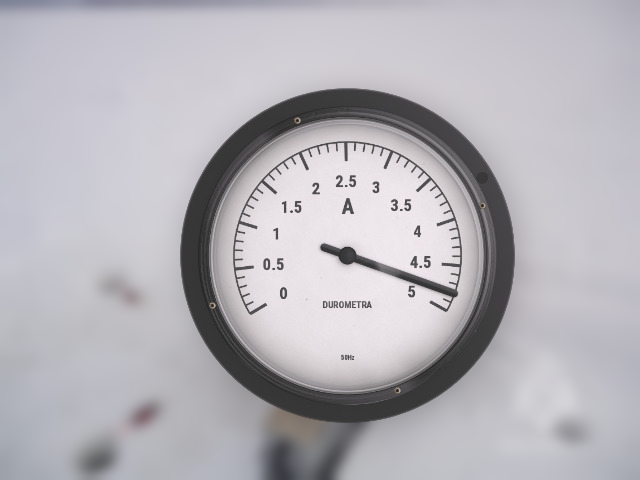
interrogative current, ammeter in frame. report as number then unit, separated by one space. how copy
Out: 4.8 A
